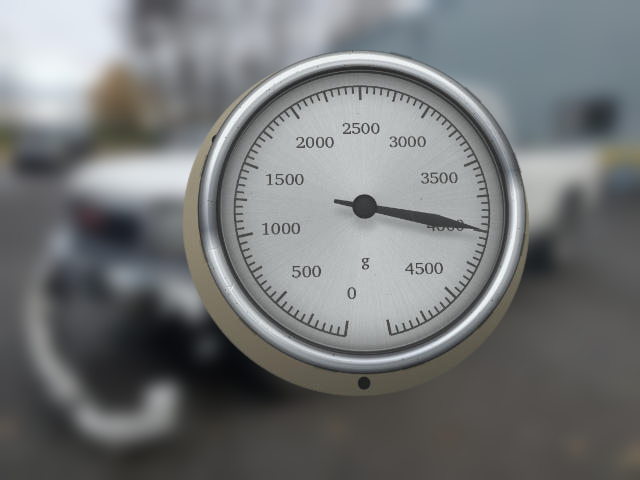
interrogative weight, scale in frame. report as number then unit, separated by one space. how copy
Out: 4000 g
